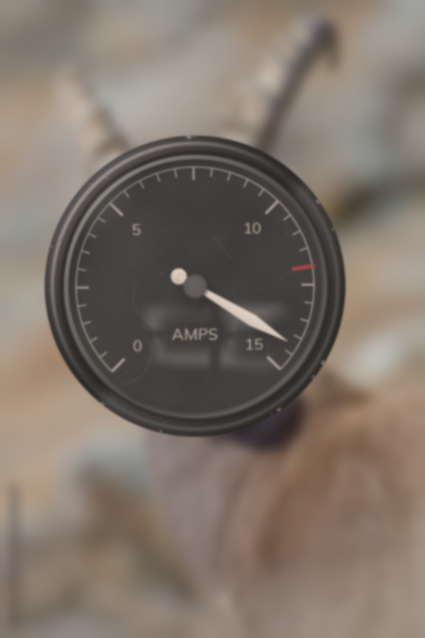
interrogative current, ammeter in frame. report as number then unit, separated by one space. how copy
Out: 14.25 A
